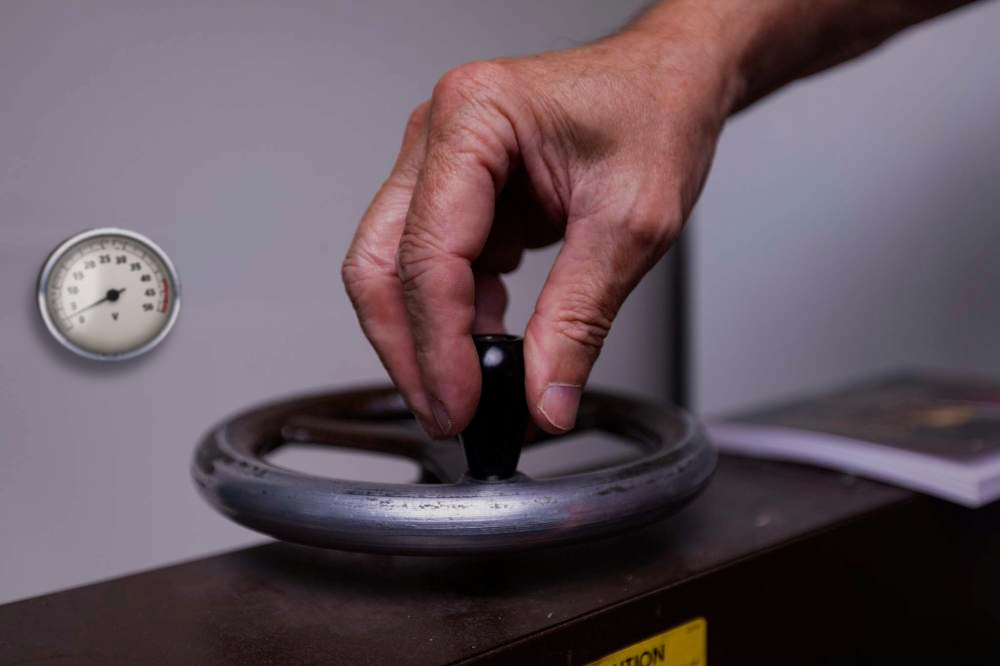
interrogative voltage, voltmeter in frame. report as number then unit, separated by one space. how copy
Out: 2.5 V
